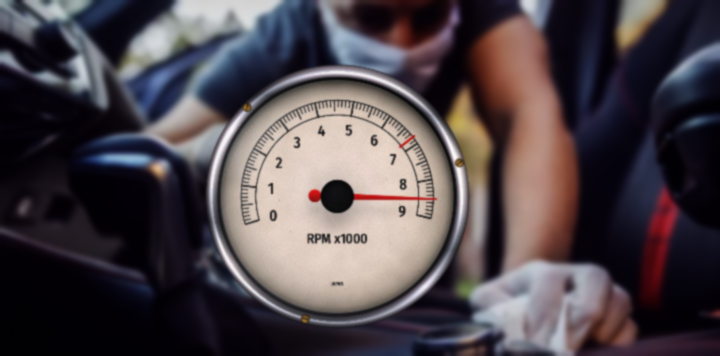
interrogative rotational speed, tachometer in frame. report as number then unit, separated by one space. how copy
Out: 8500 rpm
